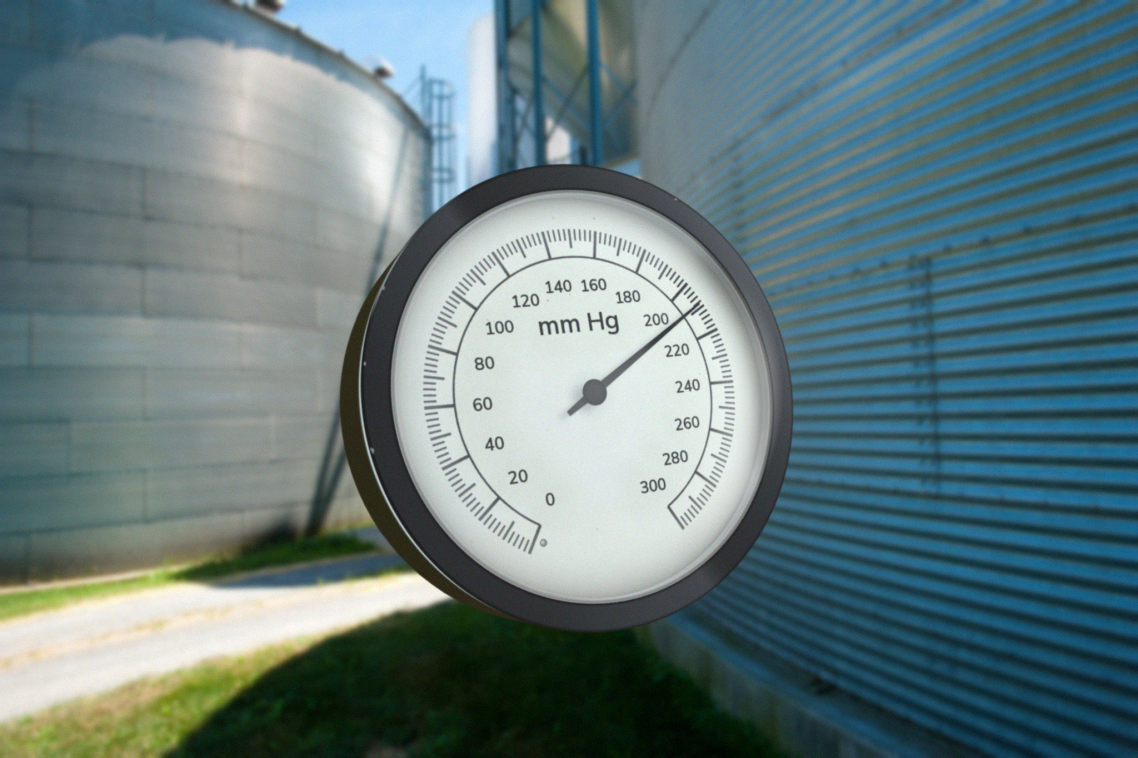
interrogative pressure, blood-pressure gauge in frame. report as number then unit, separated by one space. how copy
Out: 208 mmHg
